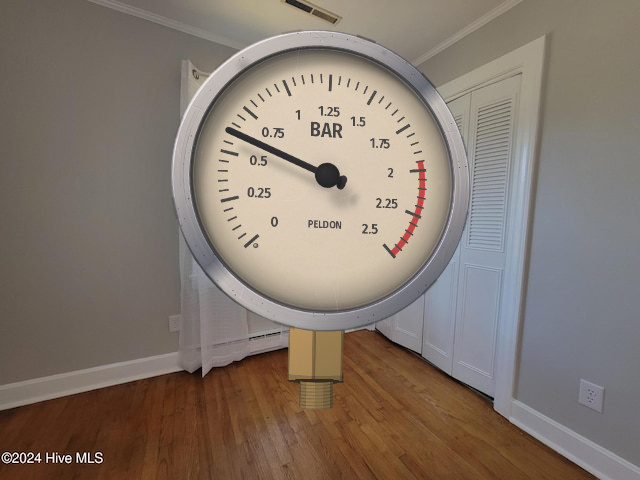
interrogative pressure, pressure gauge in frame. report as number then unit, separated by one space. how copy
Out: 0.6 bar
